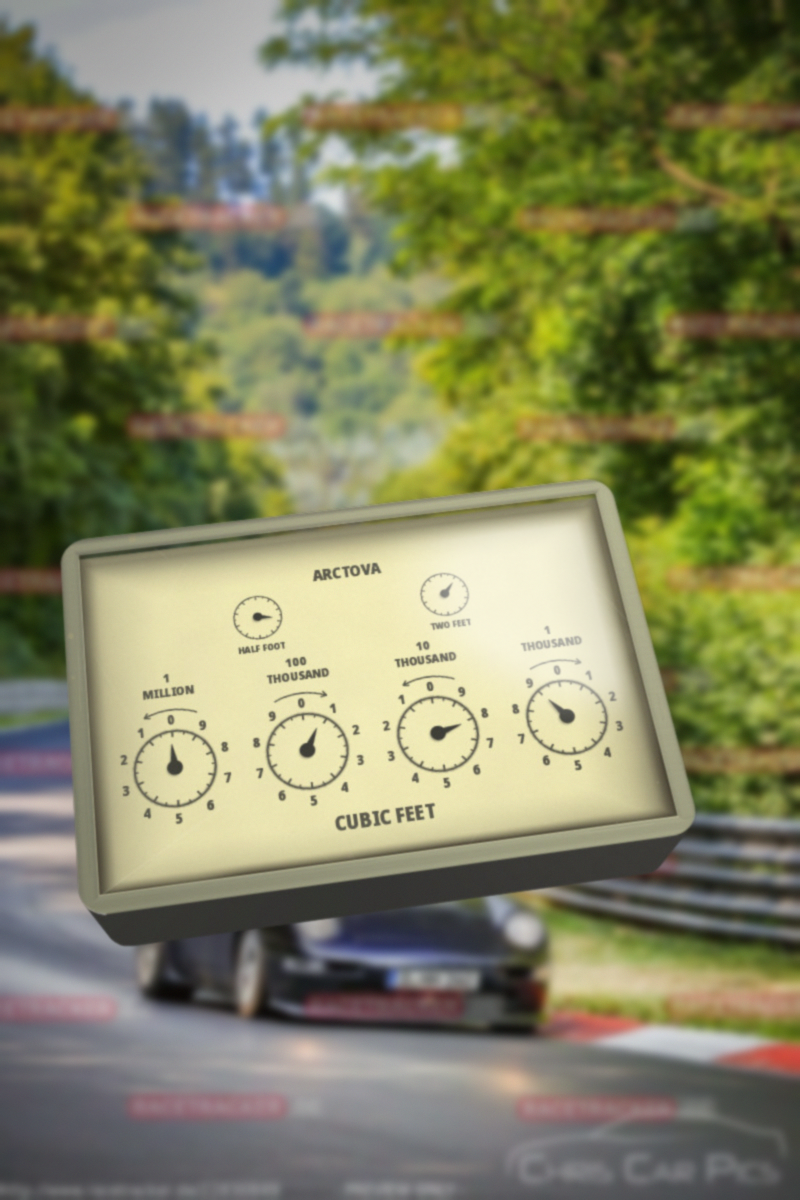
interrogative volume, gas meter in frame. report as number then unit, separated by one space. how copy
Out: 7900 ft³
